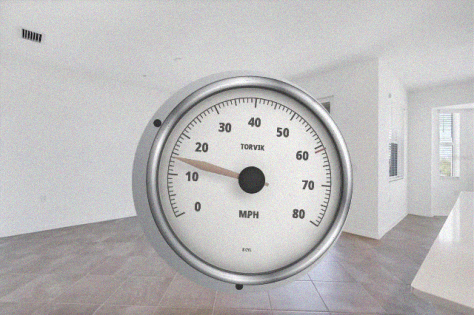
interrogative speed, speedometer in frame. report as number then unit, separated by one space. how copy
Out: 14 mph
